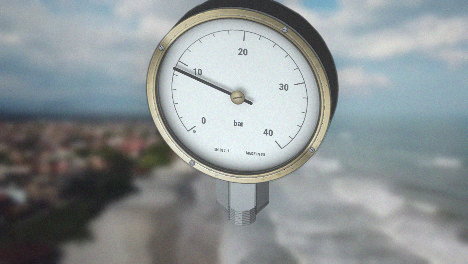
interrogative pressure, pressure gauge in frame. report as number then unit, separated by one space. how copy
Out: 9 bar
